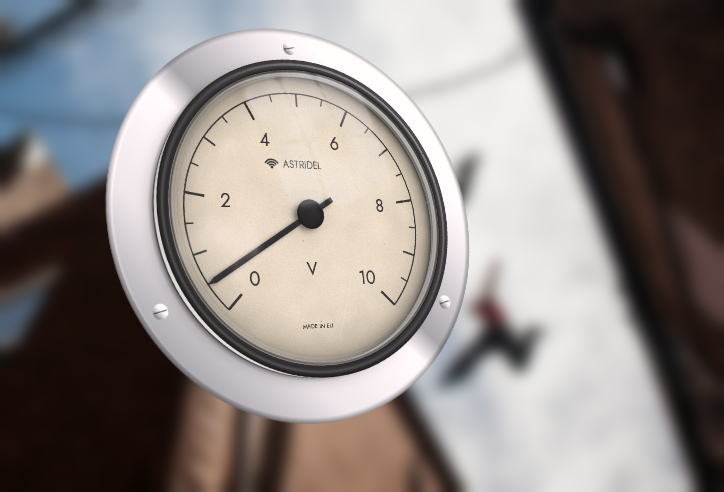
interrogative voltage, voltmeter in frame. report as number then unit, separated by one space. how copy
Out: 0.5 V
